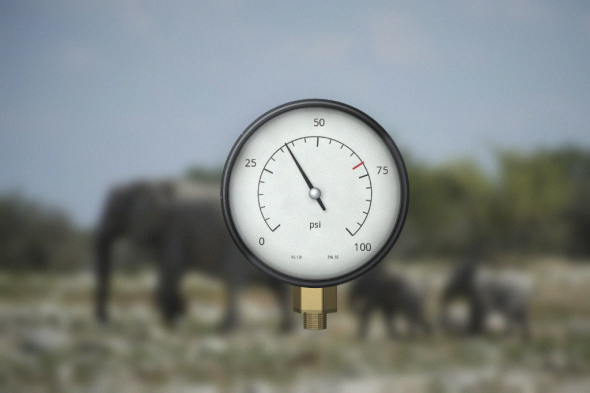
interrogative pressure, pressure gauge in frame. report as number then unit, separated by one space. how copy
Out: 37.5 psi
